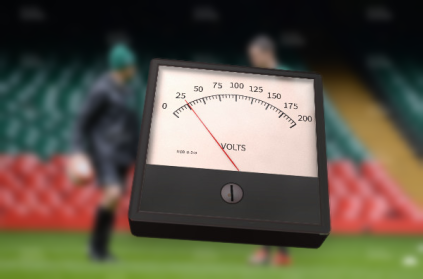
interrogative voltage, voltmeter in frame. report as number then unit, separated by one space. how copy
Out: 25 V
